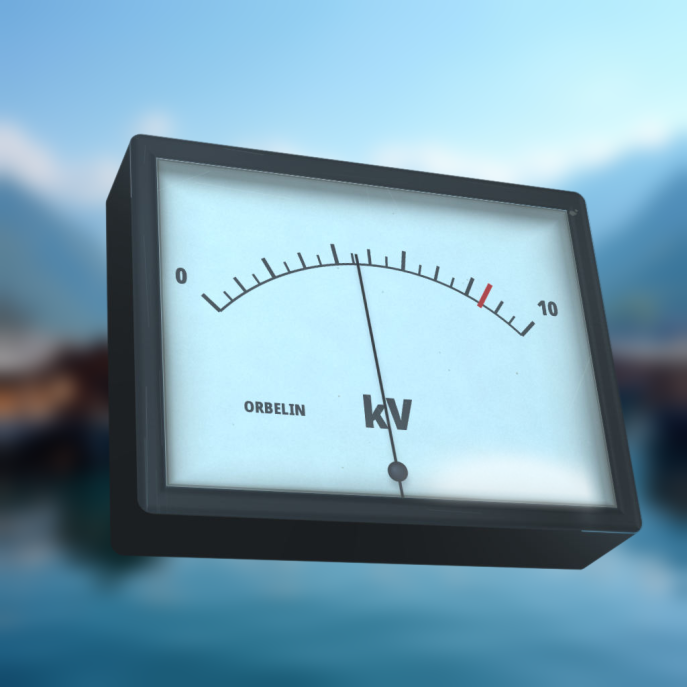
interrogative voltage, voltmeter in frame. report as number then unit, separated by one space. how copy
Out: 4.5 kV
